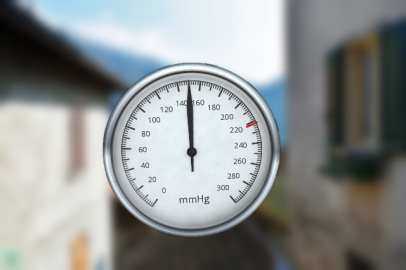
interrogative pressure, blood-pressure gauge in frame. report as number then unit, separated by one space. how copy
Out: 150 mmHg
